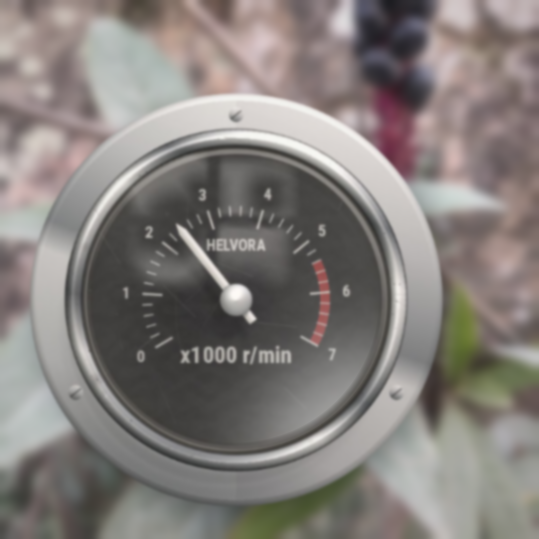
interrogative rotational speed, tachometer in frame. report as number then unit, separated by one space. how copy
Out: 2400 rpm
